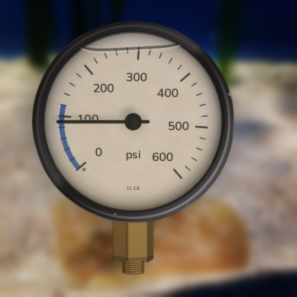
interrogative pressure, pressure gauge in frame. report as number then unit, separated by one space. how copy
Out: 90 psi
